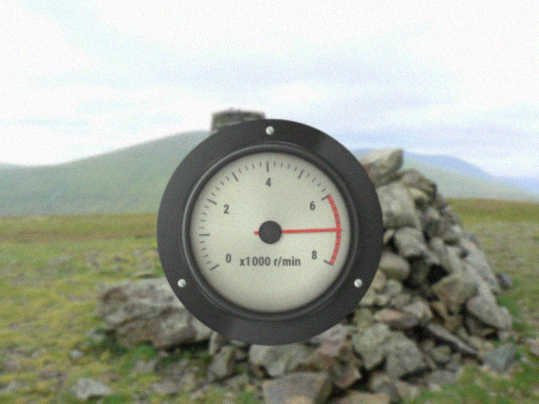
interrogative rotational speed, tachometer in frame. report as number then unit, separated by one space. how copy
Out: 7000 rpm
